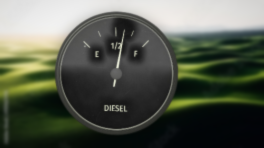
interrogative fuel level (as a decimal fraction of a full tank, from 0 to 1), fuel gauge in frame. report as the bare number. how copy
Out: 0.625
